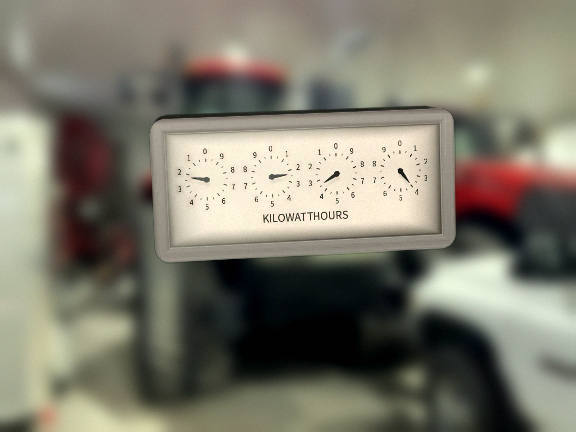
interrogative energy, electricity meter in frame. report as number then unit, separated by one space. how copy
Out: 2234 kWh
